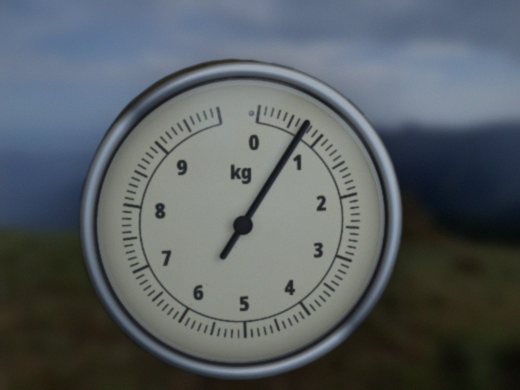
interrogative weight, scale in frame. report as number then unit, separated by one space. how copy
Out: 0.7 kg
